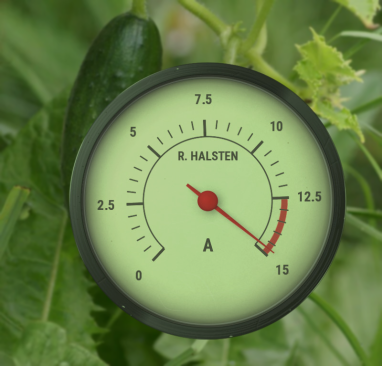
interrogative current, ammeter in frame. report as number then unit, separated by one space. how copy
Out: 14.75 A
